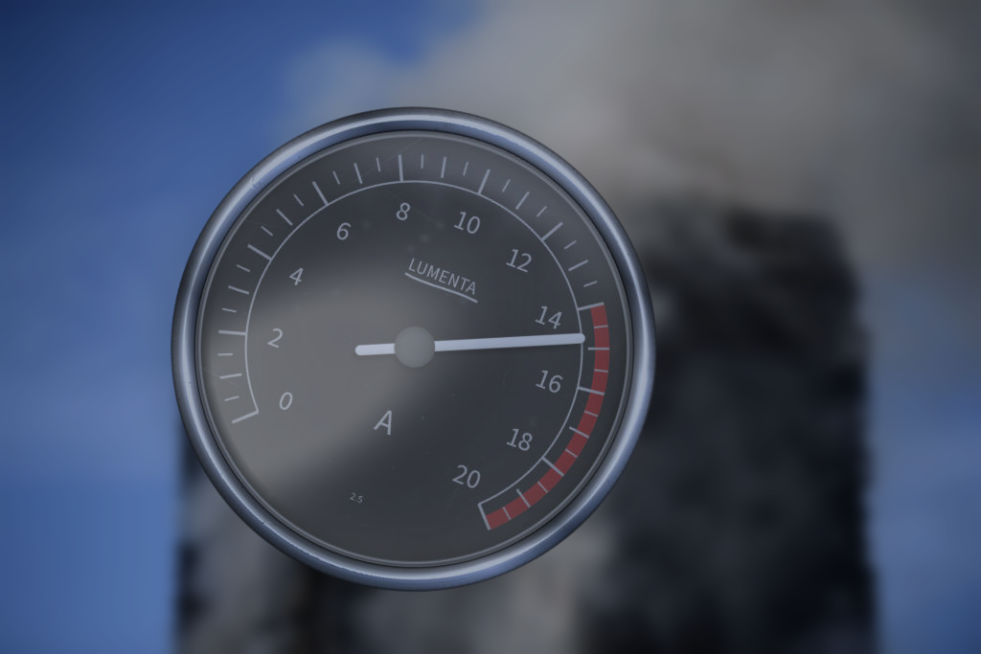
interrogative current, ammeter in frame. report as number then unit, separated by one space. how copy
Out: 14.75 A
